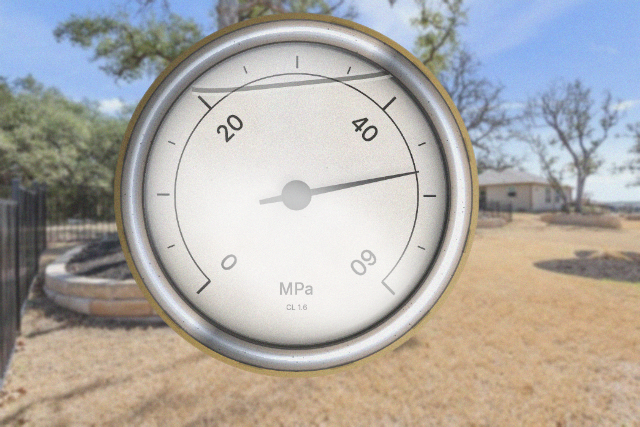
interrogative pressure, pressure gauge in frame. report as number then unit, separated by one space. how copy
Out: 47.5 MPa
